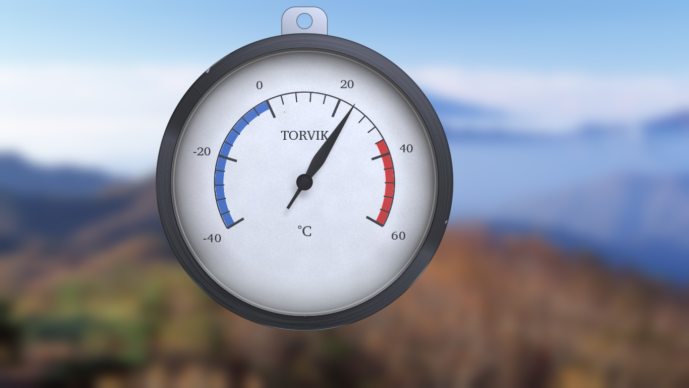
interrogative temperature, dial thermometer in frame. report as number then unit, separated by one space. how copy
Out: 24 °C
